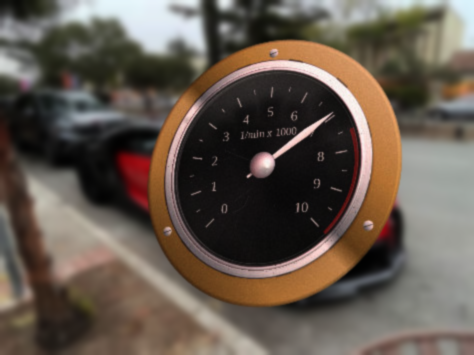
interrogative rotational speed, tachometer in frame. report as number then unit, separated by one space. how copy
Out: 7000 rpm
